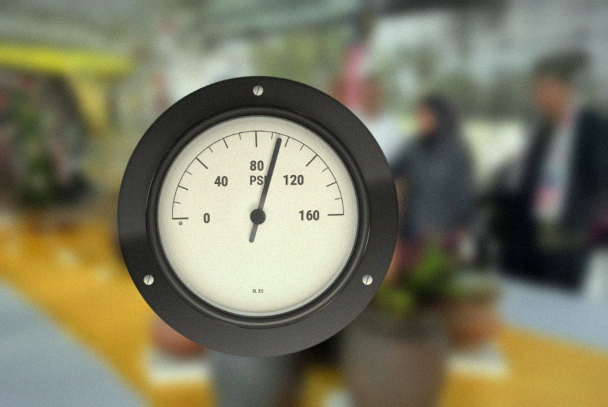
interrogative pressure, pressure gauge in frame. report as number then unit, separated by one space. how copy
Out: 95 psi
